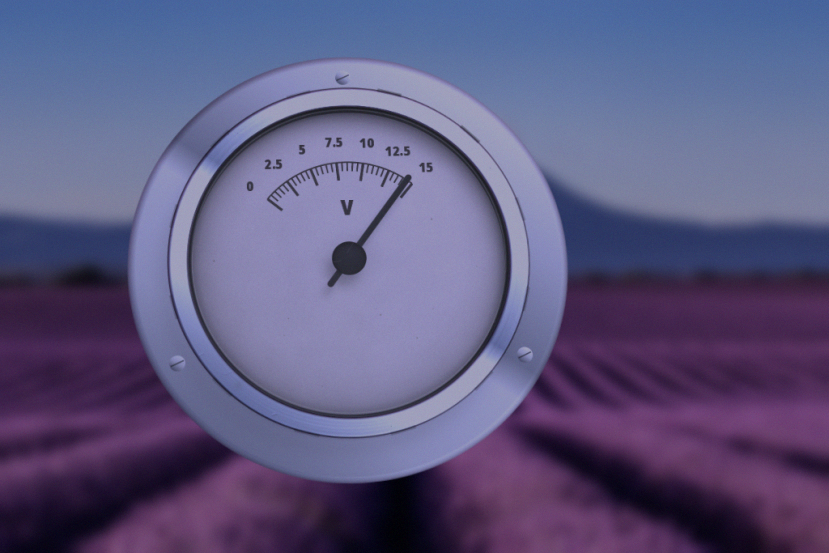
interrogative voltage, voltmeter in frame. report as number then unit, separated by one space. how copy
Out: 14.5 V
